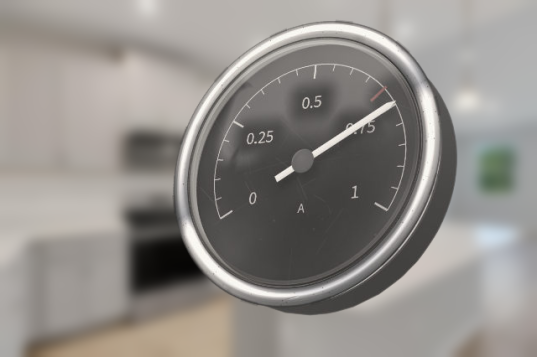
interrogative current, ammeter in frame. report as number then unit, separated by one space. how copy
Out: 0.75 A
